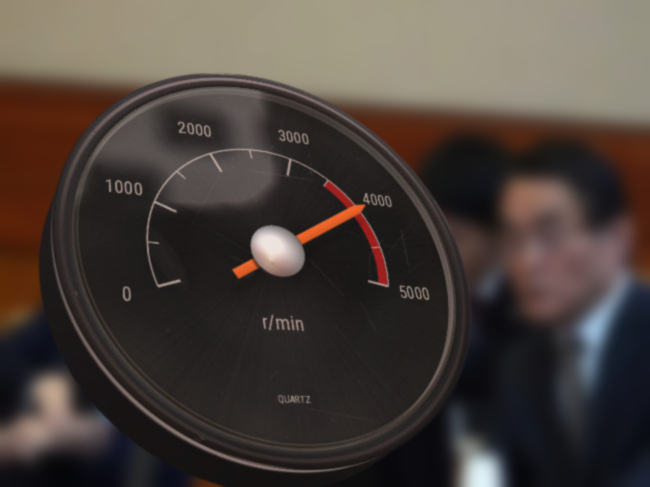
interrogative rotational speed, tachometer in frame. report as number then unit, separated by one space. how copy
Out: 4000 rpm
